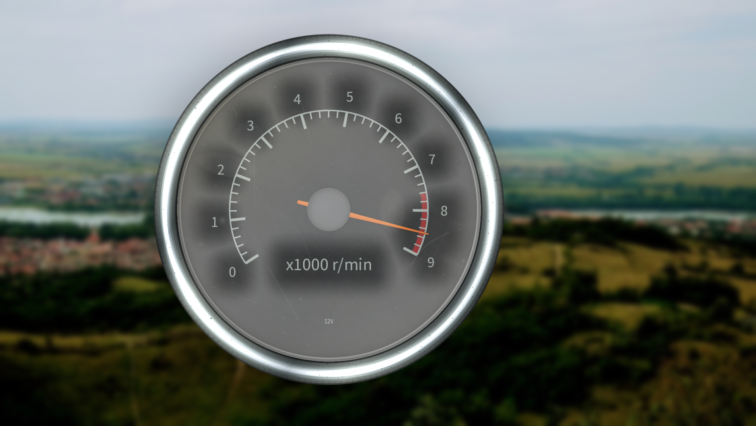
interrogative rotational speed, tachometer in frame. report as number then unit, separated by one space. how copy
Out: 8500 rpm
